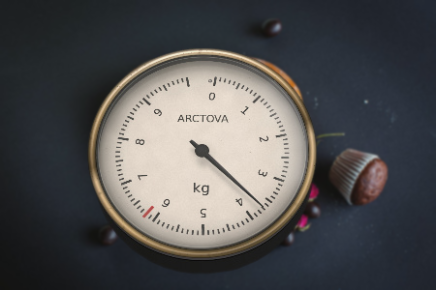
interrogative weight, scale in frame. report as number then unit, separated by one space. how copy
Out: 3.7 kg
